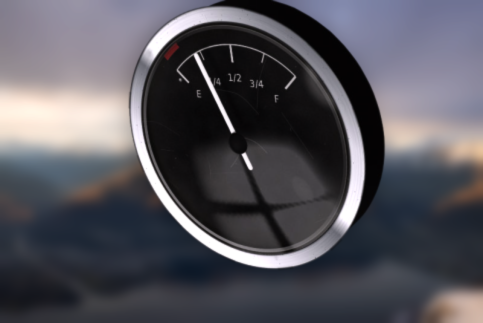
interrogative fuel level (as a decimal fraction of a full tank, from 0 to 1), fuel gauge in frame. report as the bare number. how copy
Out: 0.25
